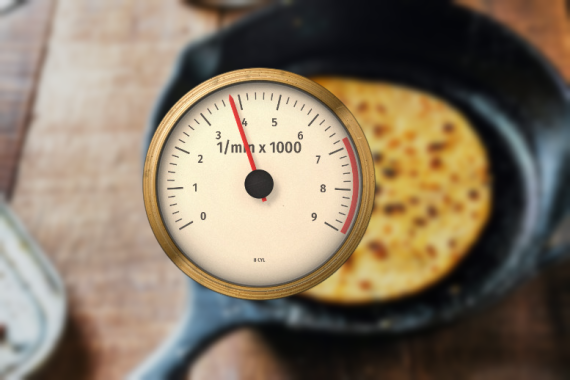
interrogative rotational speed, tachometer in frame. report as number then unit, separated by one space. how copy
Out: 3800 rpm
